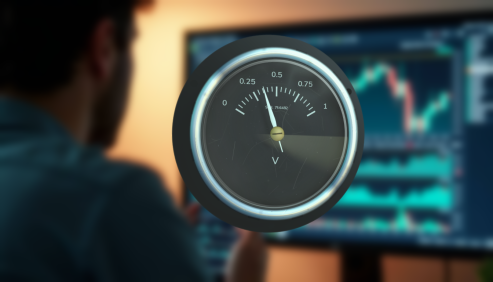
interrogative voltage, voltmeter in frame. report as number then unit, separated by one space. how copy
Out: 0.35 V
